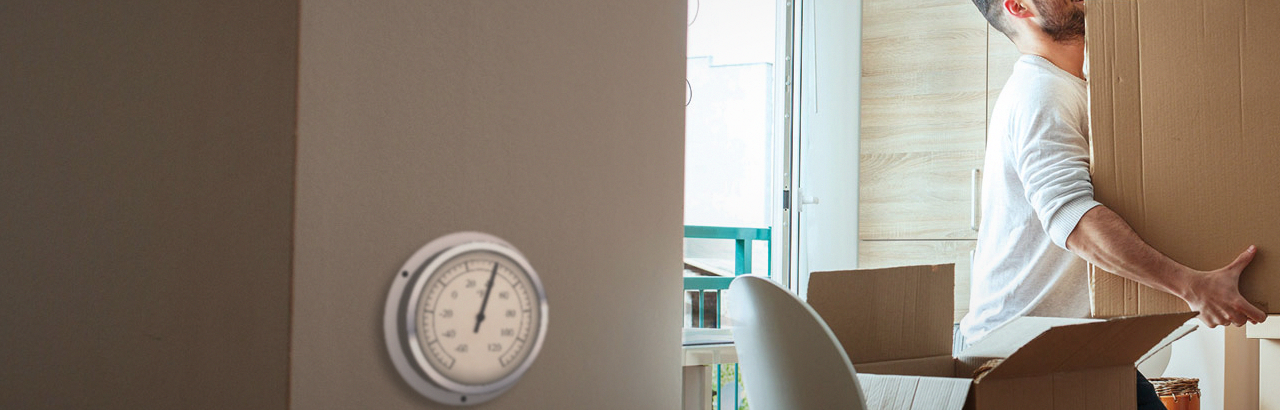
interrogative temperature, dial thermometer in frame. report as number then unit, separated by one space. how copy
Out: 40 °F
